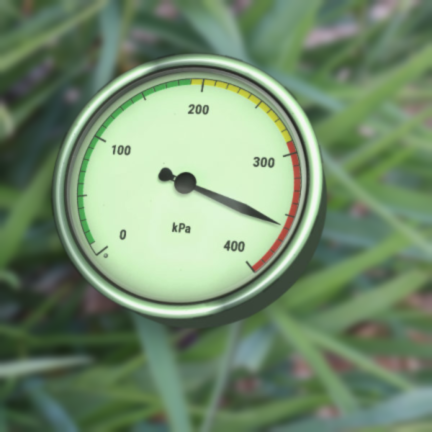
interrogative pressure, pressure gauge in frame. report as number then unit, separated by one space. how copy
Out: 360 kPa
